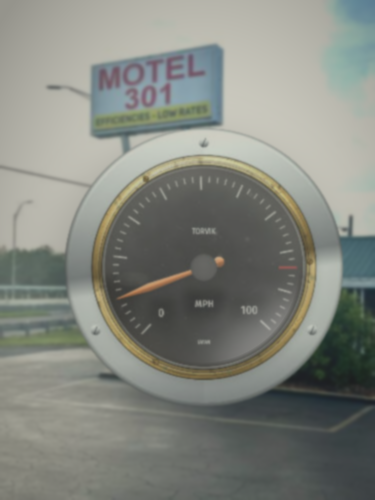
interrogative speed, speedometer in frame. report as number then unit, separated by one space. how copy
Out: 10 mph
